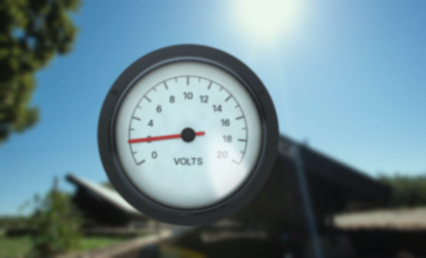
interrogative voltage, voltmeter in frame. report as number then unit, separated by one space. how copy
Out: 2 V
